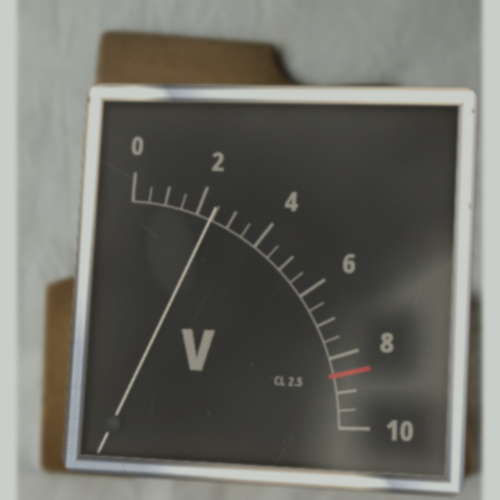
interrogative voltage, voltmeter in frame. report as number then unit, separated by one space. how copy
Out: 2.5 V
